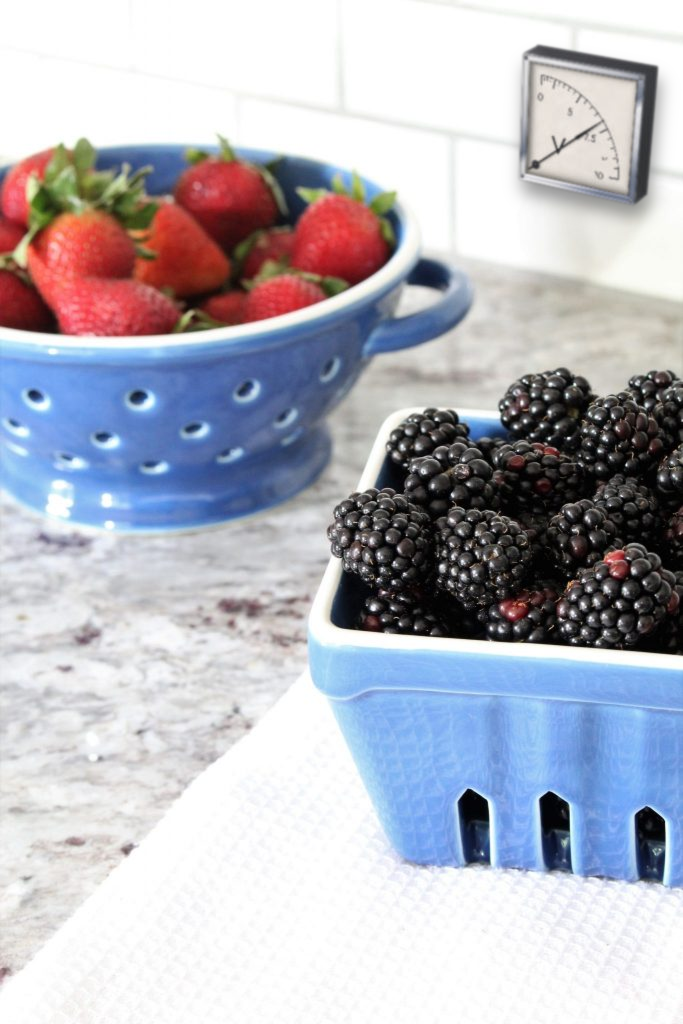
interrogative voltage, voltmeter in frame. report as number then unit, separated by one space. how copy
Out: 7 V
